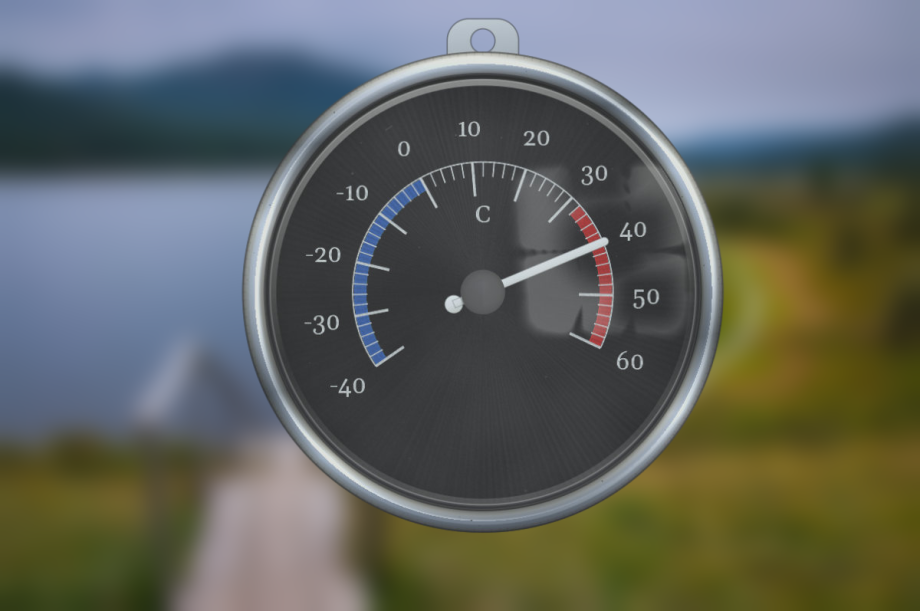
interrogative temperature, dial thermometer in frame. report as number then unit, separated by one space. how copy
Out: 40 °C
